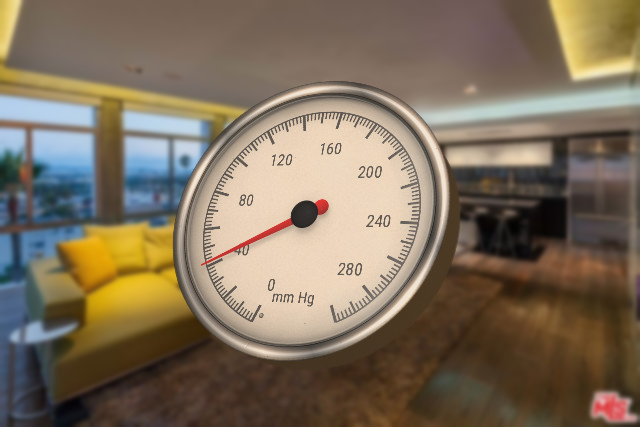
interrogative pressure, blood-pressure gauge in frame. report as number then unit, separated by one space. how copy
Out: 40 mmHg
